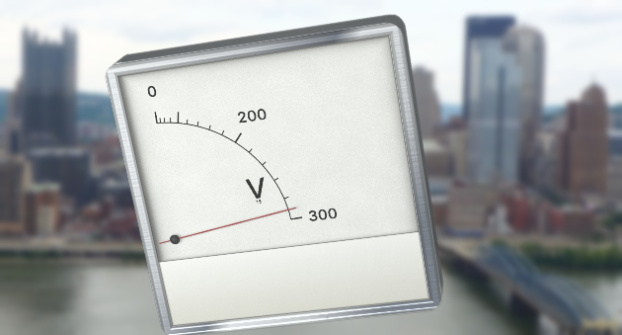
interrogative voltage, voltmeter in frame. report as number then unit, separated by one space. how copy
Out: 290 V
